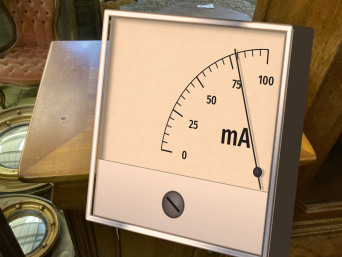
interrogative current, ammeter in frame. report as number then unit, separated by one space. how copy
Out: 80 mA
